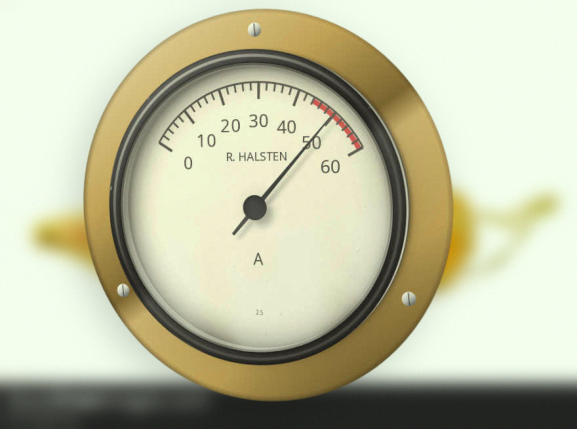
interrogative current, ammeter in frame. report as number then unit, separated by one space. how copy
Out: 50 A
